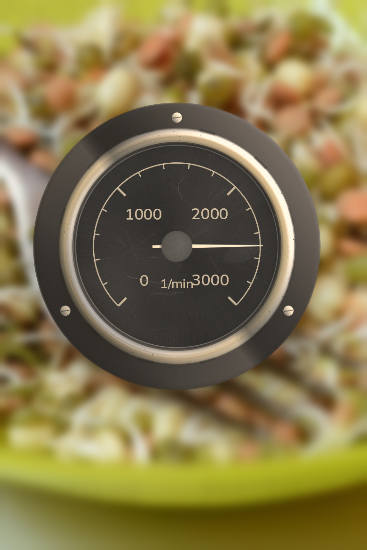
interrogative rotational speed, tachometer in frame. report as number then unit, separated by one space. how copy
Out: 2500 rpm
